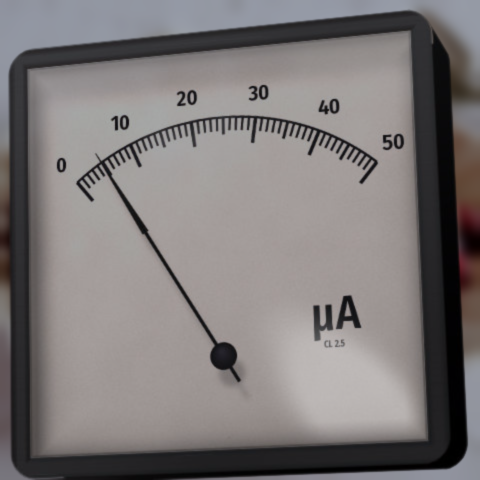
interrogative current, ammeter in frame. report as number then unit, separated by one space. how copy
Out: 5 µA
